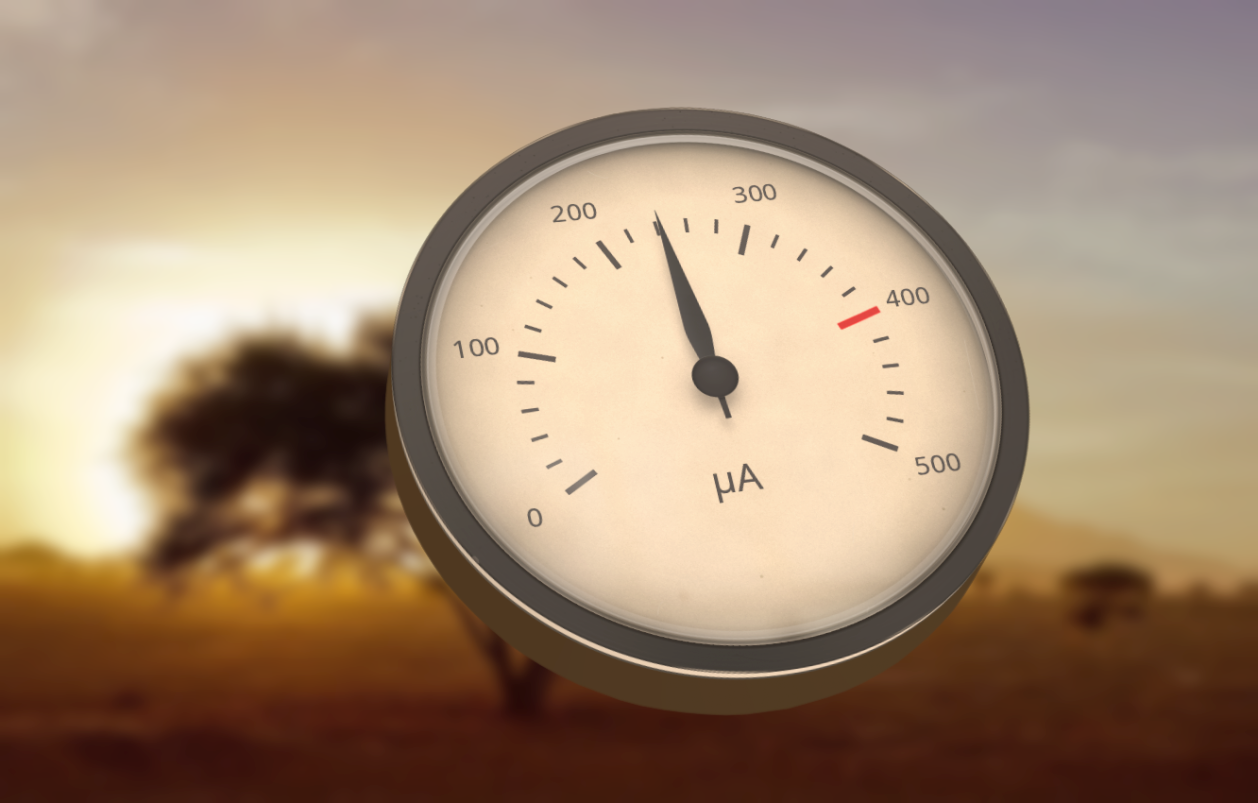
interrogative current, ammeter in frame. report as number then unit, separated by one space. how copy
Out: 240 µA
